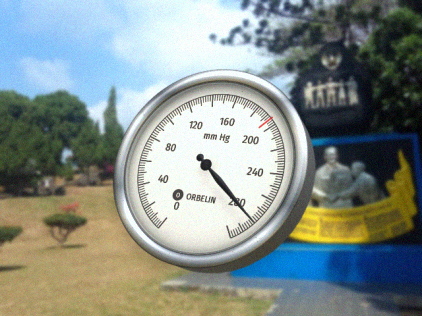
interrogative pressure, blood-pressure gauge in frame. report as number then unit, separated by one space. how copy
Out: 280 mmHg
